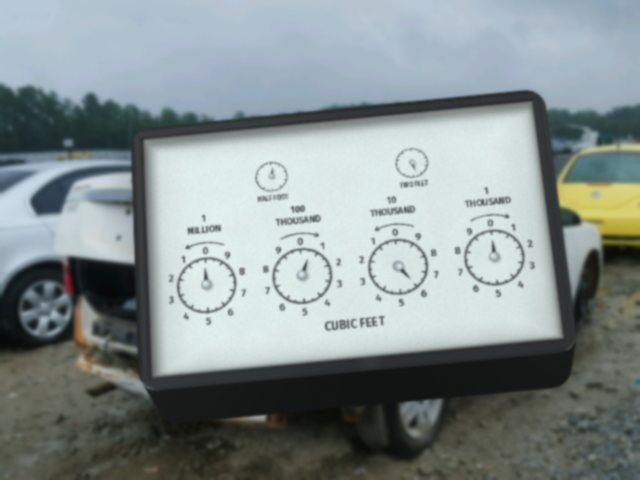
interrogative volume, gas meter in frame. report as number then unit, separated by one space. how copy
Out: 6000 ft³
